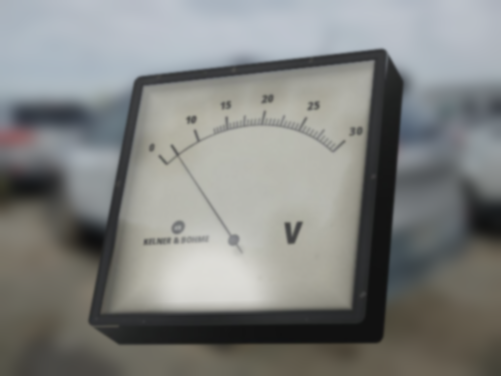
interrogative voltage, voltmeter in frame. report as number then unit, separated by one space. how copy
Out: 5 V
